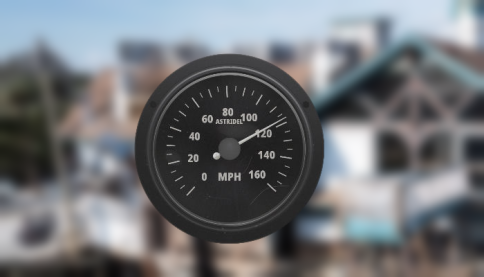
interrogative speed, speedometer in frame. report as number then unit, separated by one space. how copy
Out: 117.5 mph
